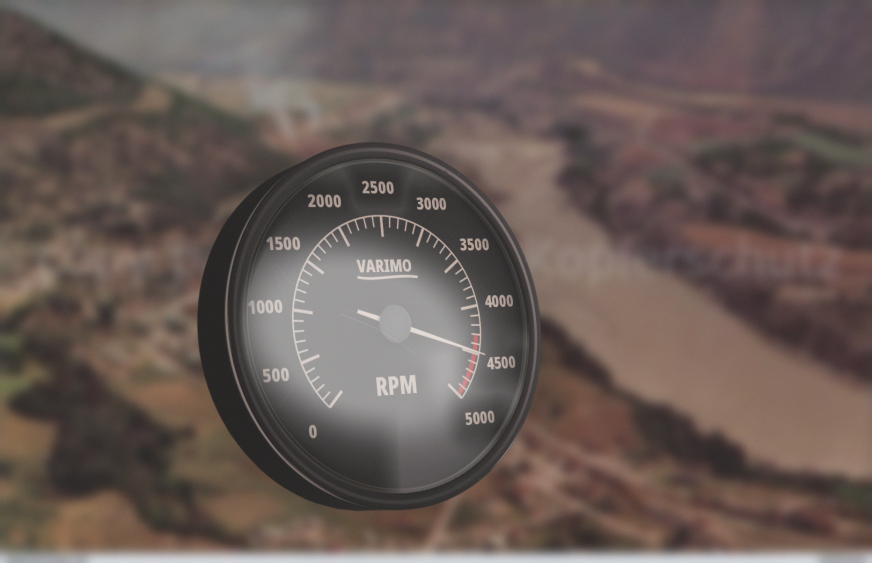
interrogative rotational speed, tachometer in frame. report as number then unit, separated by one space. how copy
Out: 4500 rpm
